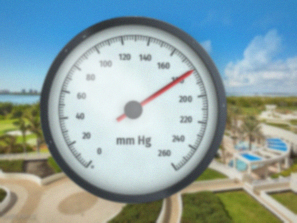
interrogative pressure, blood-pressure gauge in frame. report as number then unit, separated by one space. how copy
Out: 180 mmHg
